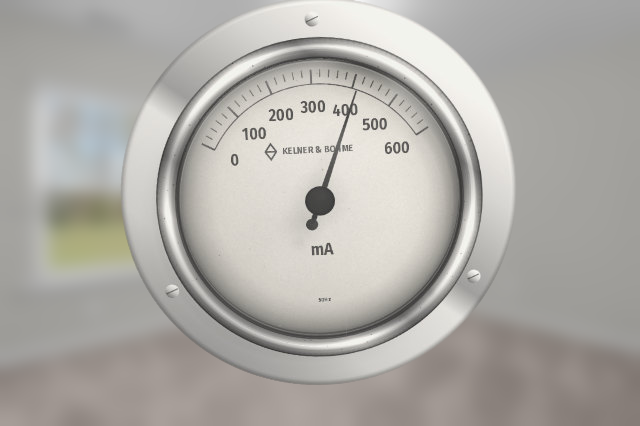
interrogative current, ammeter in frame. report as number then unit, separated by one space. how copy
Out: 410 mA
